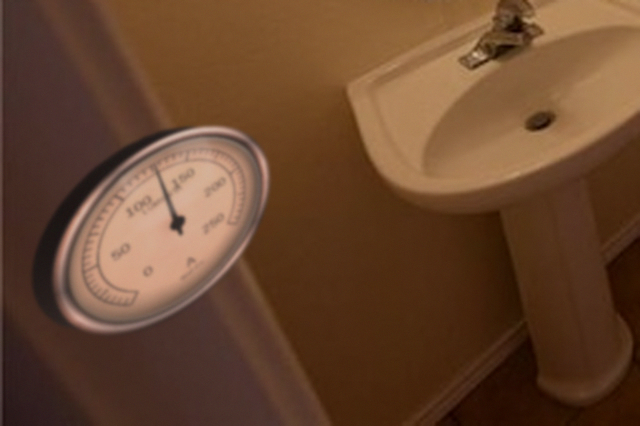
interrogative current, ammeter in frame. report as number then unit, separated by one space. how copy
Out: 125 A
